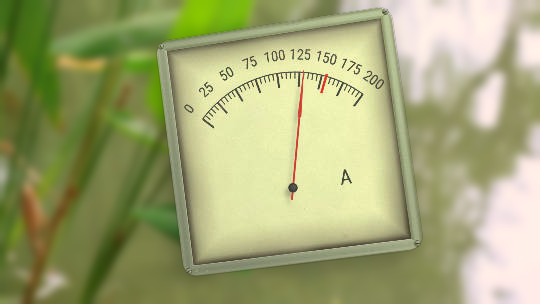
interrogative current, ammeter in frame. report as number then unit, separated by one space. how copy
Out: 130 A
